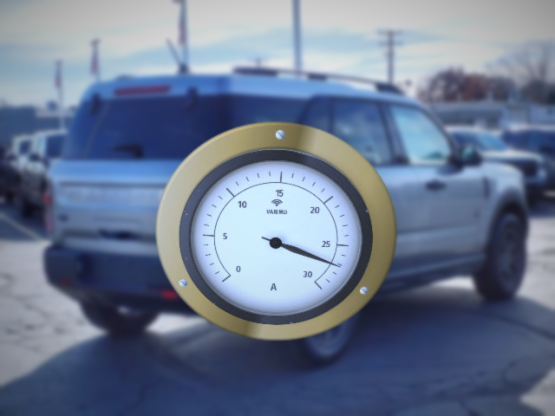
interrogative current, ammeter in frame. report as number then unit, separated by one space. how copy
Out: 27 A
